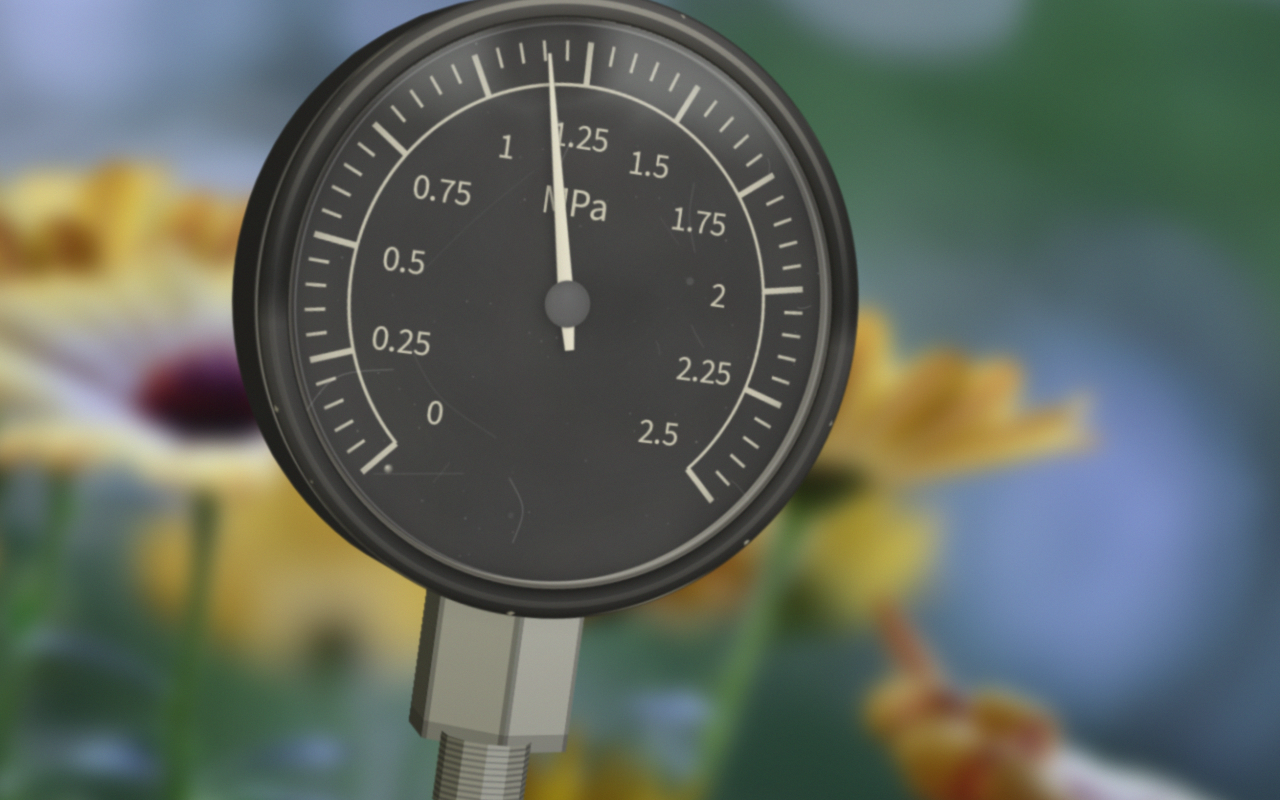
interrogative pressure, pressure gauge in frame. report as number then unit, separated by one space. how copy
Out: 1.15 MPa
